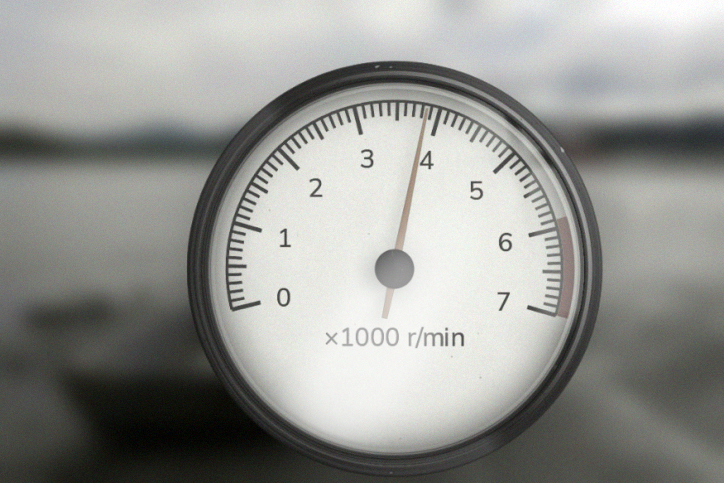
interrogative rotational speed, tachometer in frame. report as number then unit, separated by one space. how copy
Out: 3850 rpm
